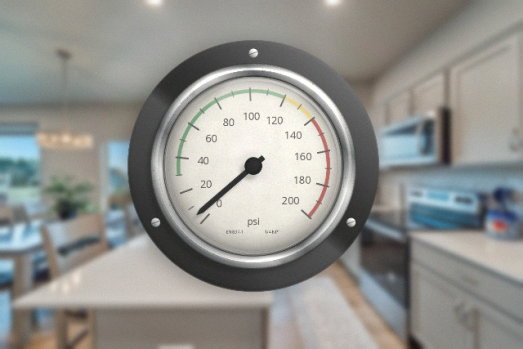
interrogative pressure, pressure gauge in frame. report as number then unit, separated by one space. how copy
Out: 5 psi
